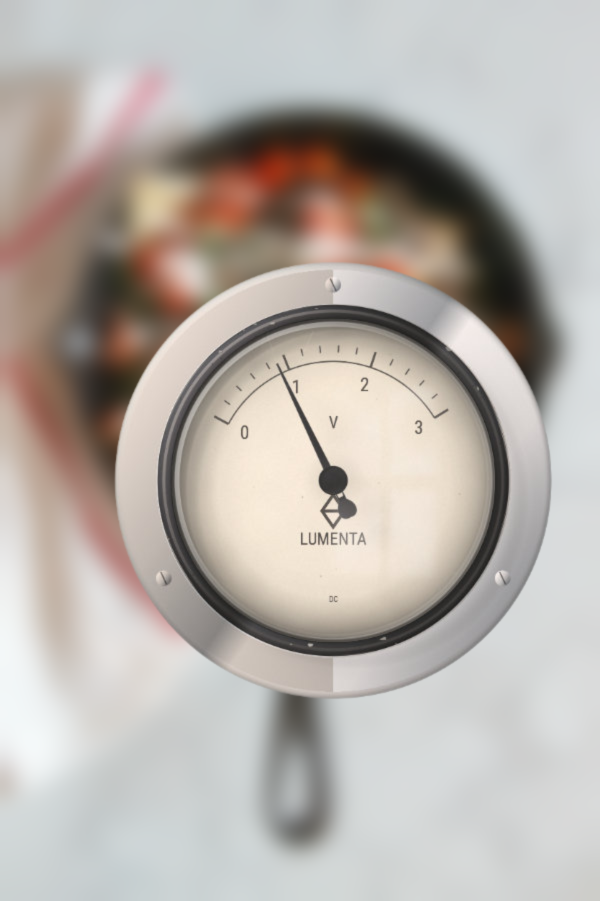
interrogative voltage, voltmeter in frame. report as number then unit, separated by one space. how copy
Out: 0.9 V
